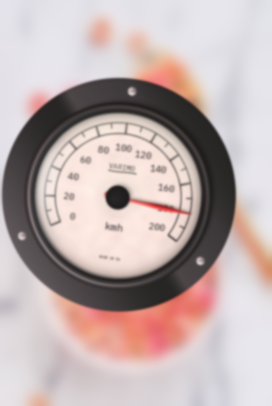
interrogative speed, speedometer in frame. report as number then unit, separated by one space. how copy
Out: 180 km/h
